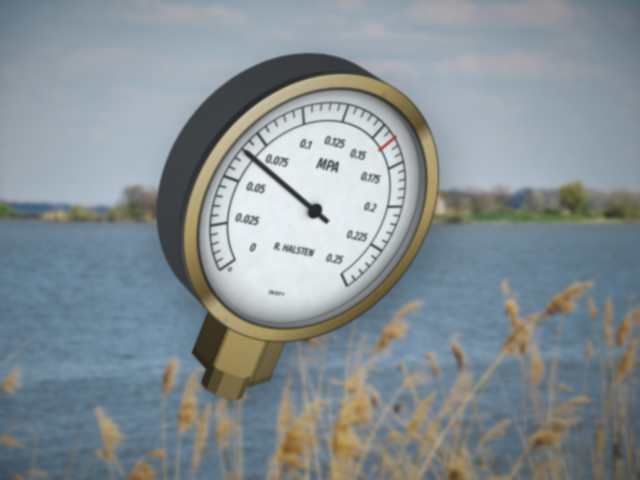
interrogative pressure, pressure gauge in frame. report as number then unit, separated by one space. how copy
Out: 0.065 MPa
